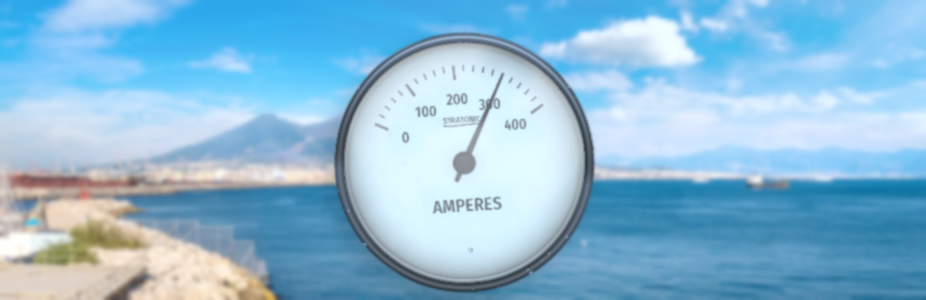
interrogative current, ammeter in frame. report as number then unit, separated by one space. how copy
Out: 300 A
